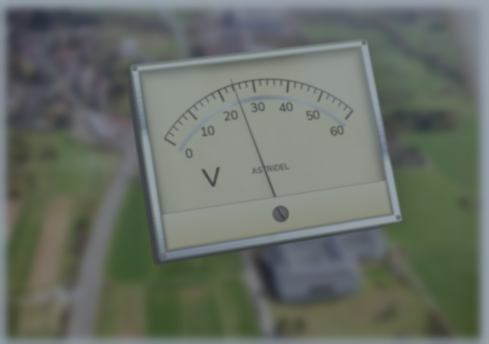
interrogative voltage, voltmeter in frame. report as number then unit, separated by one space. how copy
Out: 24 V
